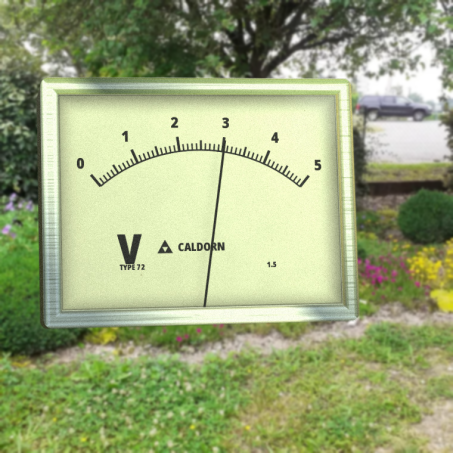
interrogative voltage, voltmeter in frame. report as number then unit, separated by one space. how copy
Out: 3 V
